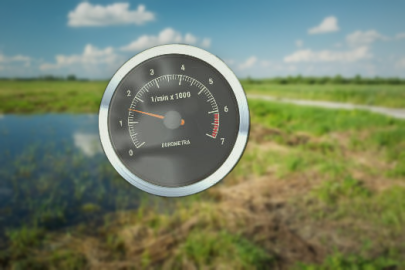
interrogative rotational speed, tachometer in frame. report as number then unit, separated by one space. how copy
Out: 1500 rpm
